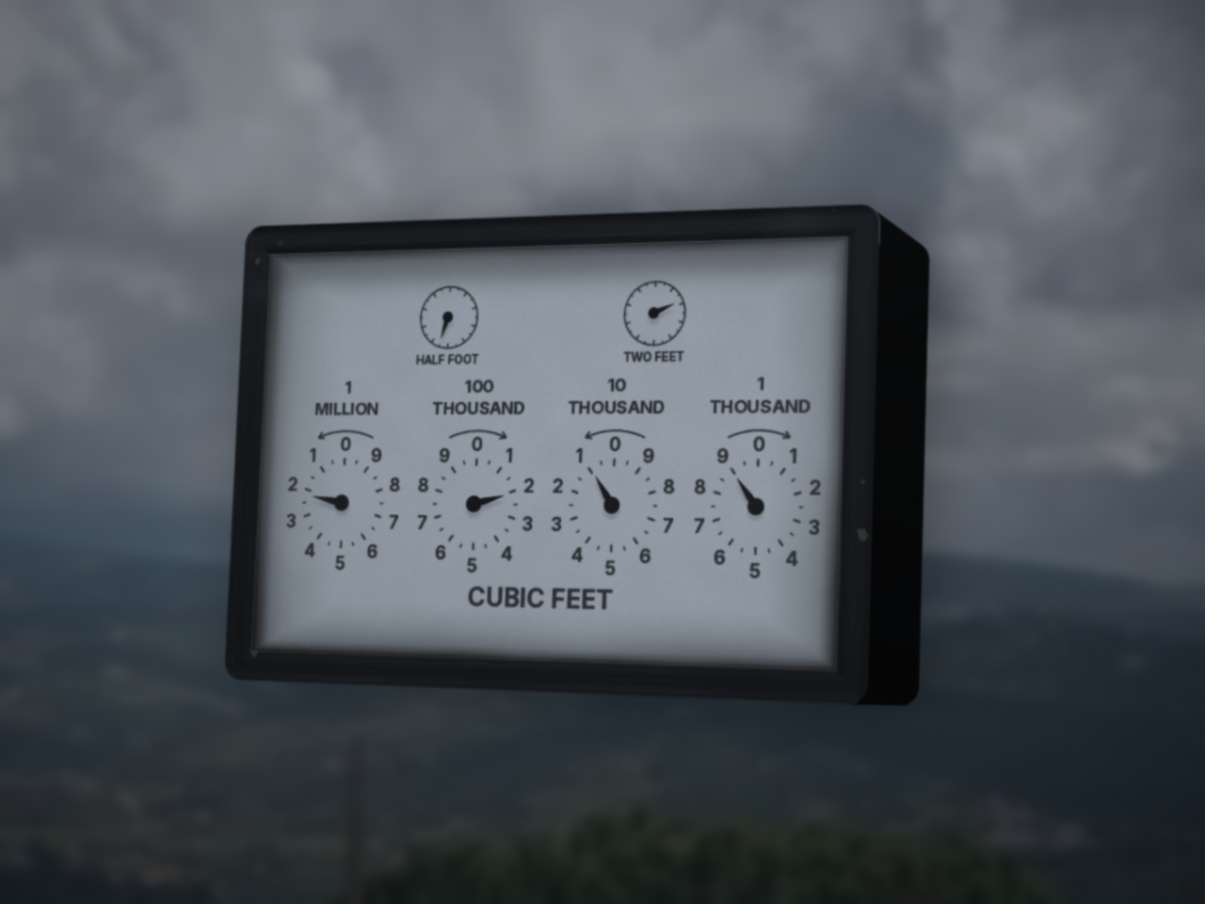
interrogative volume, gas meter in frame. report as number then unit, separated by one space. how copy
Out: 220900 ft³
